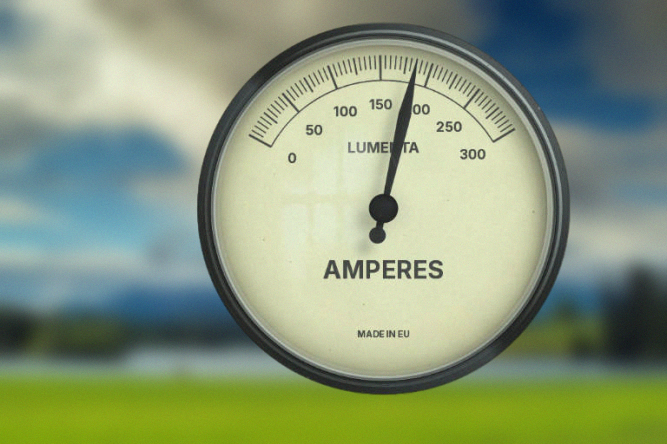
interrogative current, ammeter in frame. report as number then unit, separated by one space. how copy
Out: 185 A
